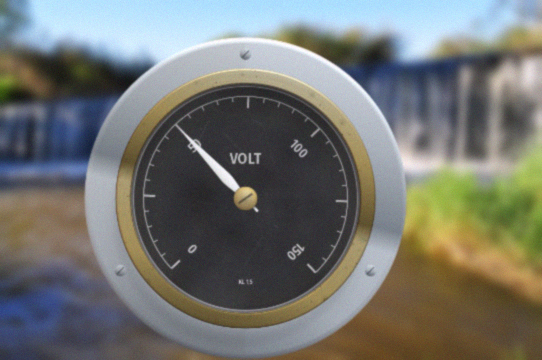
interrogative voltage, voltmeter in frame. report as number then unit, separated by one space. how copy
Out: 50 V
